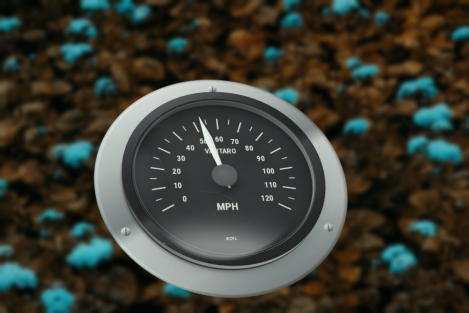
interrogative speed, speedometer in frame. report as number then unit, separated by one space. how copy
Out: 52.5 mph
